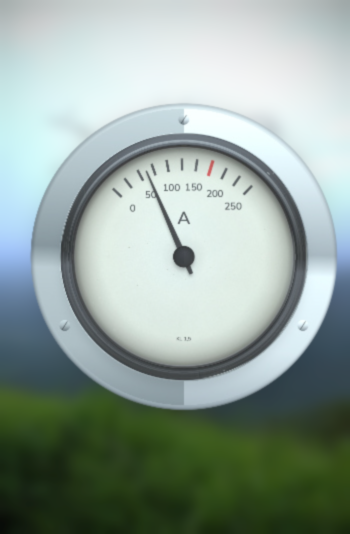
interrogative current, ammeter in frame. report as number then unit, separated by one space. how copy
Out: 62.5 A
